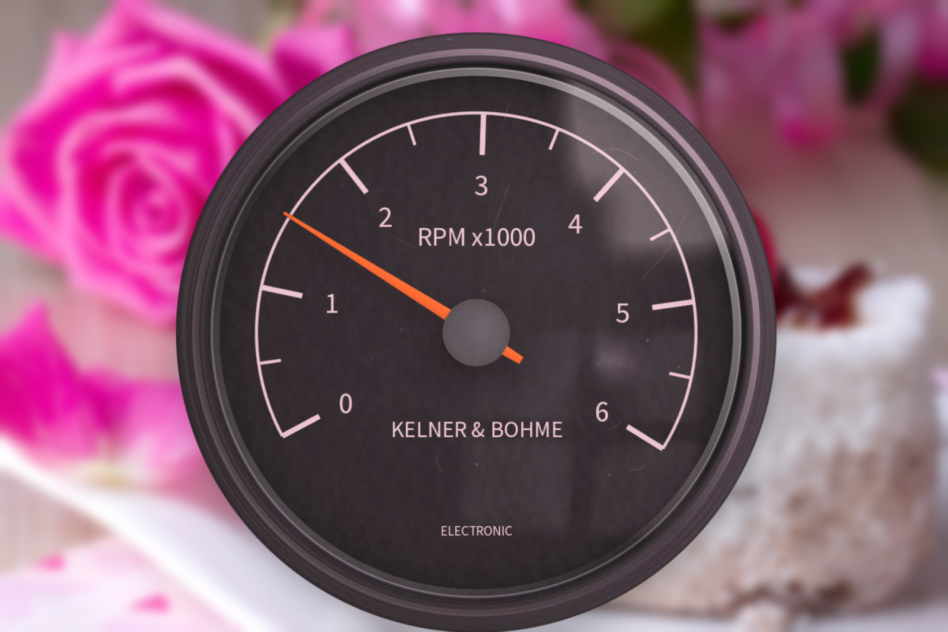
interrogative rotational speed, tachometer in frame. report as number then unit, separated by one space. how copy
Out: 1500 rpm
